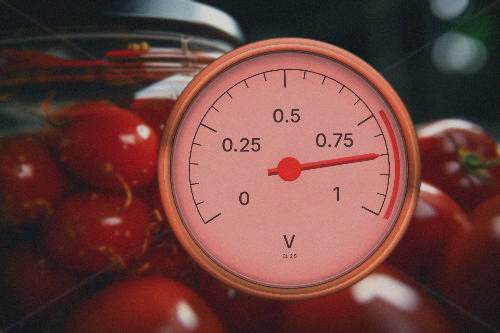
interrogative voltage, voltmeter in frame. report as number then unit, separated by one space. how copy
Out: 0.85 V
